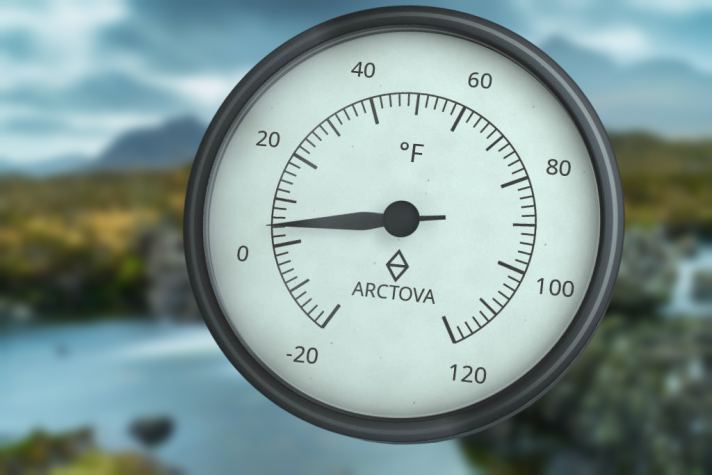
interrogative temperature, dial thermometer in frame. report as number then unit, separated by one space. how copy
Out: 4 °F
